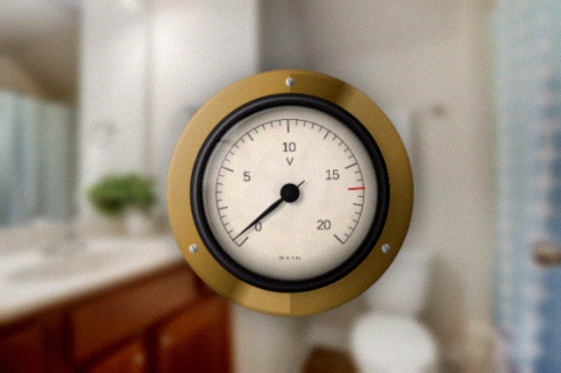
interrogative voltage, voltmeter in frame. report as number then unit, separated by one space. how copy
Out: 0.5 V
